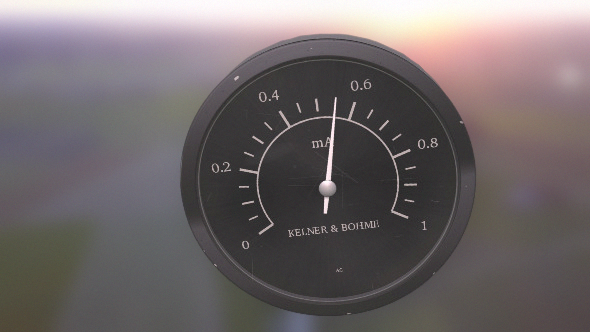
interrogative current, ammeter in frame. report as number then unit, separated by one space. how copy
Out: 0.55 mA
